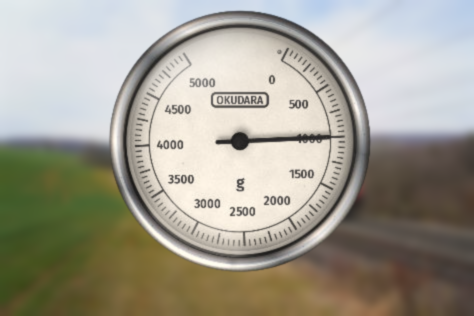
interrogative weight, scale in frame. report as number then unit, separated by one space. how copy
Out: 1000 g
